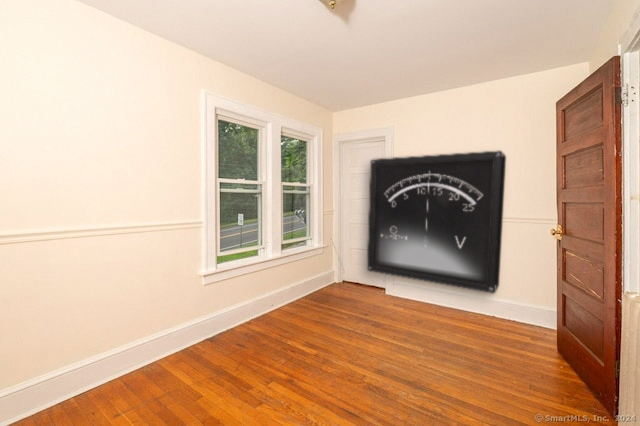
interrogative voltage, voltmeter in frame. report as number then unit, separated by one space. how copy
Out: 12.5 V
